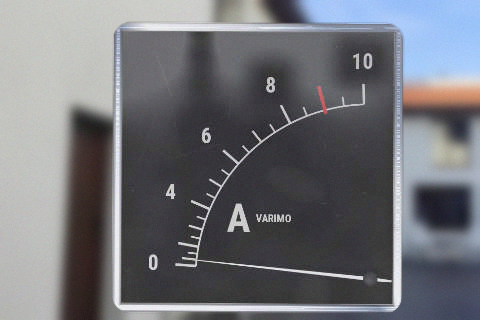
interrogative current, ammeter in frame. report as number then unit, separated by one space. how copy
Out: 1 A
